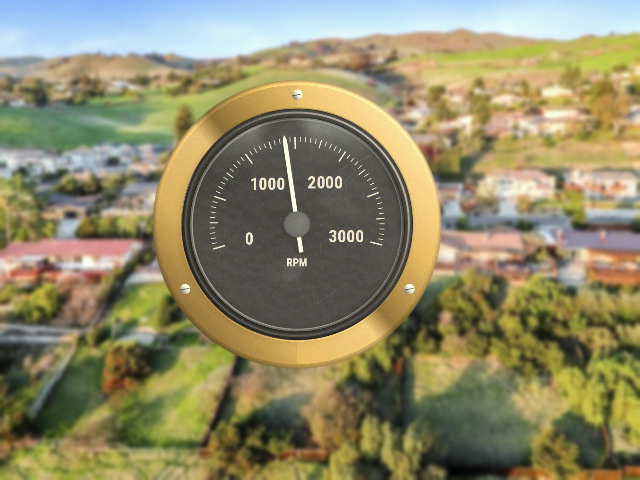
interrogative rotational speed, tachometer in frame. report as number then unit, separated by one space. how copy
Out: 1400 rpm
